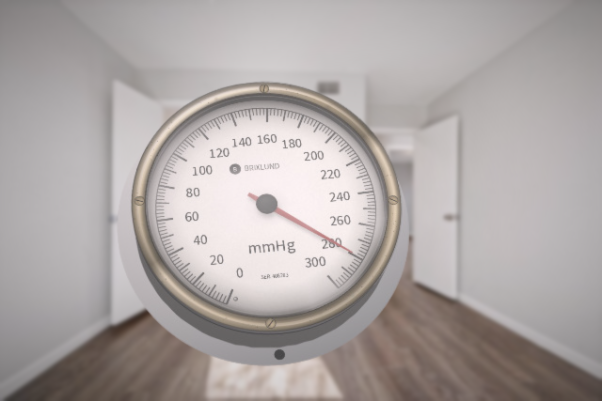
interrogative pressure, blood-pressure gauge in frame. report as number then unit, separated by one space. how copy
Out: 280 mmHg
